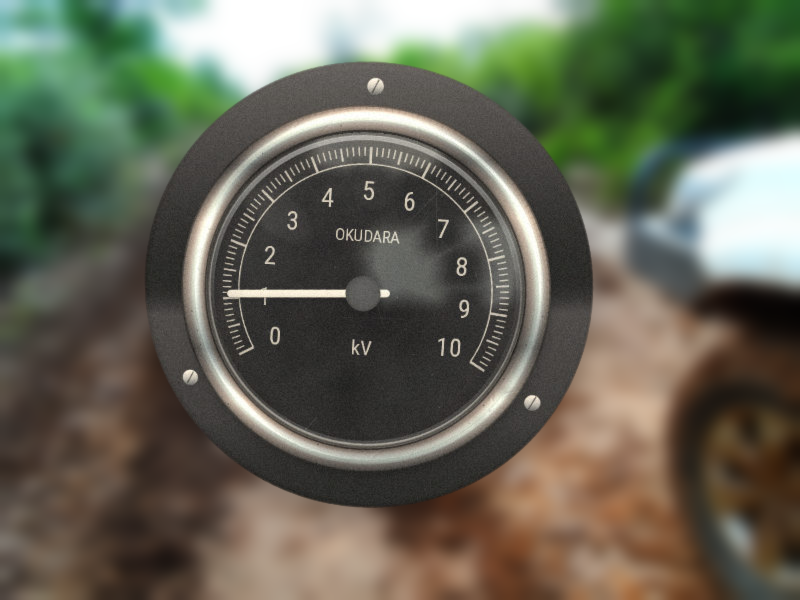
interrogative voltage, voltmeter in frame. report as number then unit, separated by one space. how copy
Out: 1.1 kV
